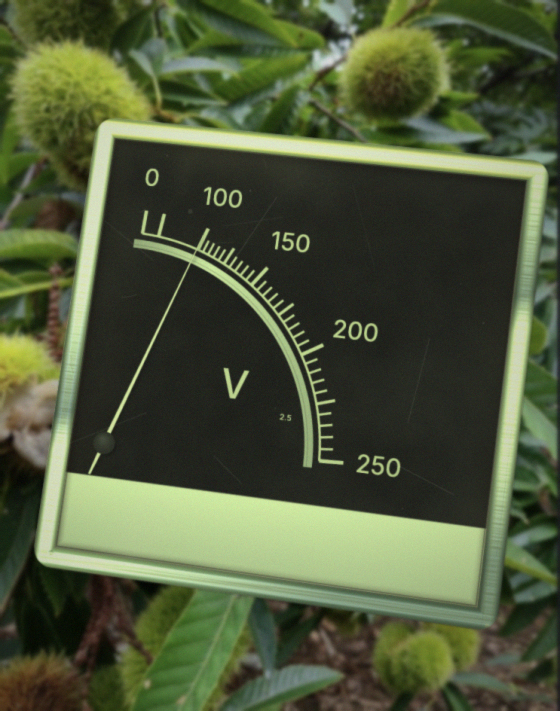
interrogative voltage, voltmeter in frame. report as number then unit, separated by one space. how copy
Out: 100 V
